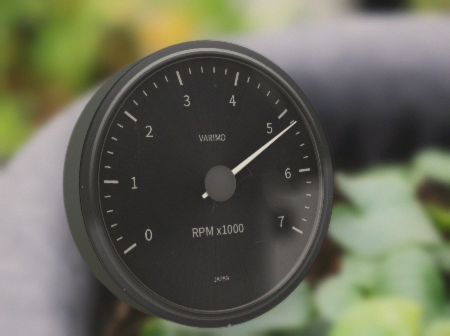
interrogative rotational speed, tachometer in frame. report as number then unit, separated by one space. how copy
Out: 5200 rpm
